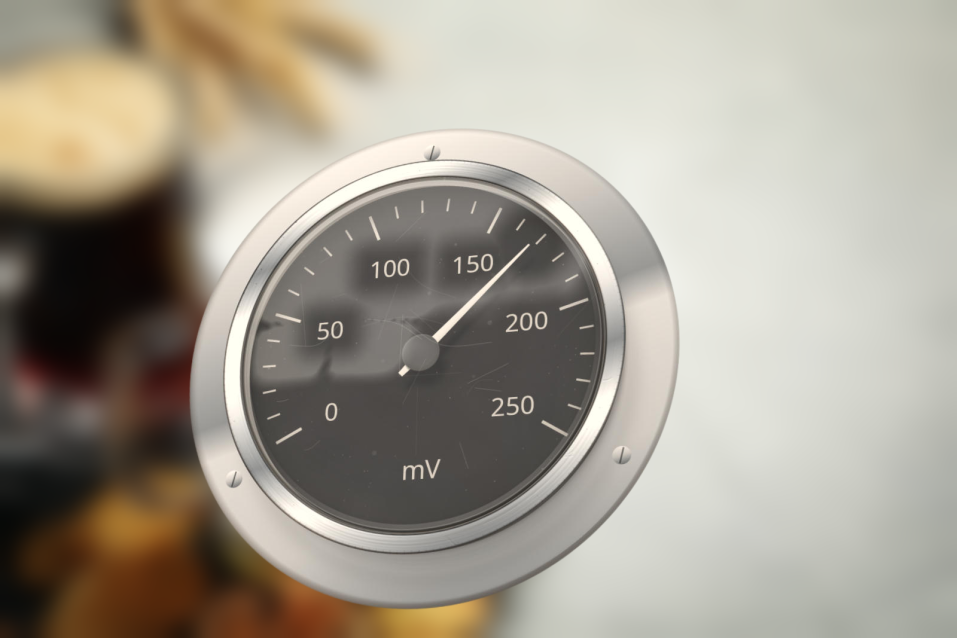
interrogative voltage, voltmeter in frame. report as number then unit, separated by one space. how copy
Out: 170 mV
